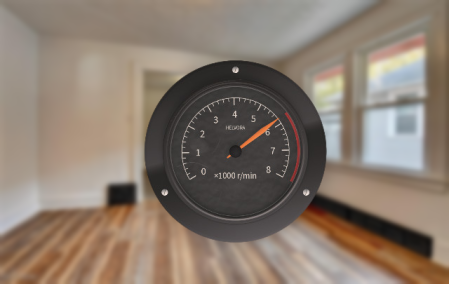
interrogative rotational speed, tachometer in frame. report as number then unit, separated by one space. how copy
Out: 5800 rpm
